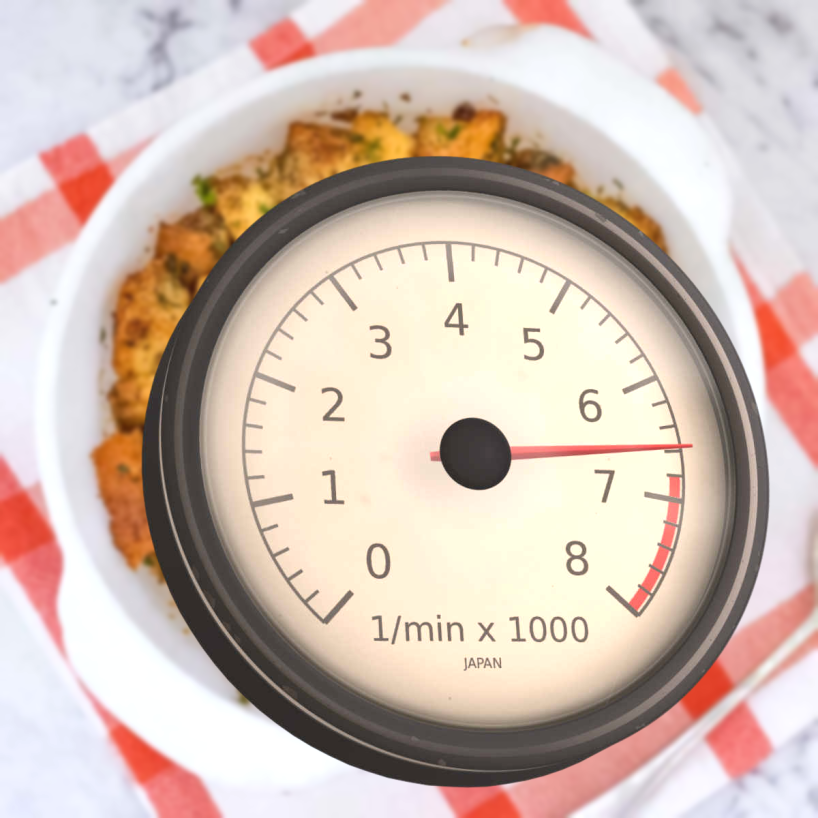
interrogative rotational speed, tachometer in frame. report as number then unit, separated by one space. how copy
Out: 6600 rpm
